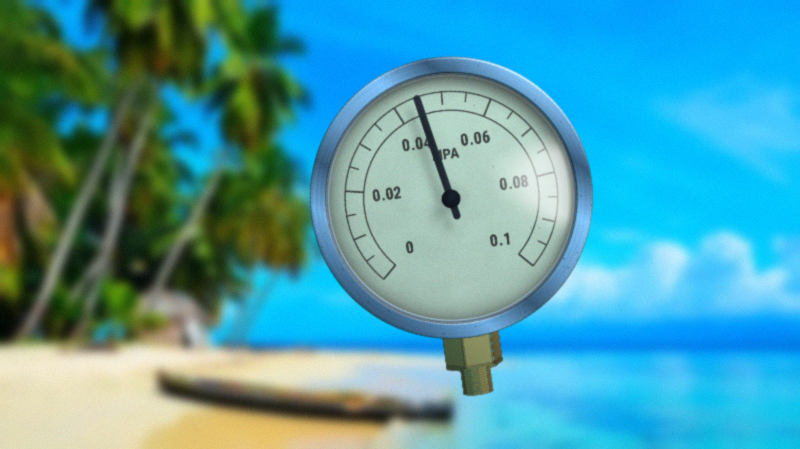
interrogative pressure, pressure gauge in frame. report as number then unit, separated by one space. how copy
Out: 0.045 MPa
